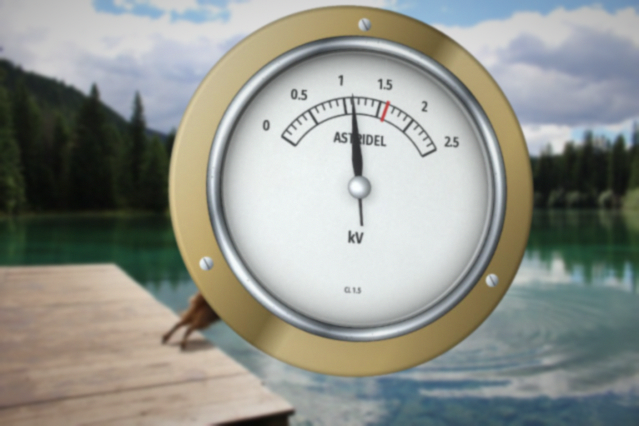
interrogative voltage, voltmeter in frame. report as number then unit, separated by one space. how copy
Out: 1.1 kV
